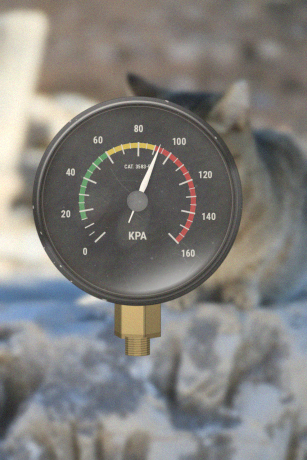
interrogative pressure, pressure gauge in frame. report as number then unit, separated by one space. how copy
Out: 92.5 kPa
